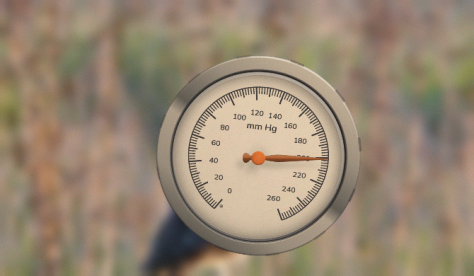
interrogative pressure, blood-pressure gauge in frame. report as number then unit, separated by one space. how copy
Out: 200 mmHg
